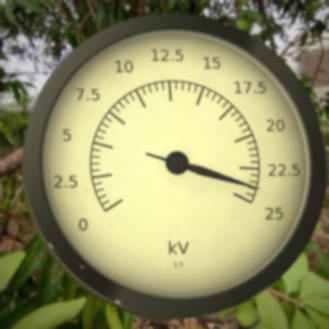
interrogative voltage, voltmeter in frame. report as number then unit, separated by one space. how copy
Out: 24 kV
